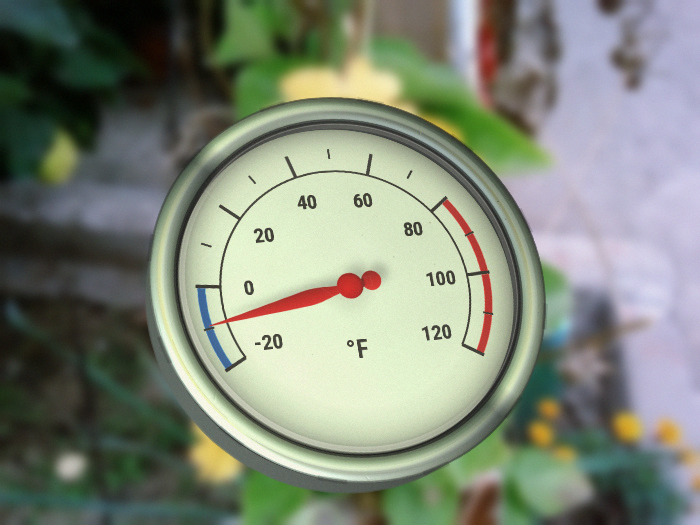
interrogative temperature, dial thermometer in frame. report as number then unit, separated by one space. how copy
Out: -10 °F
